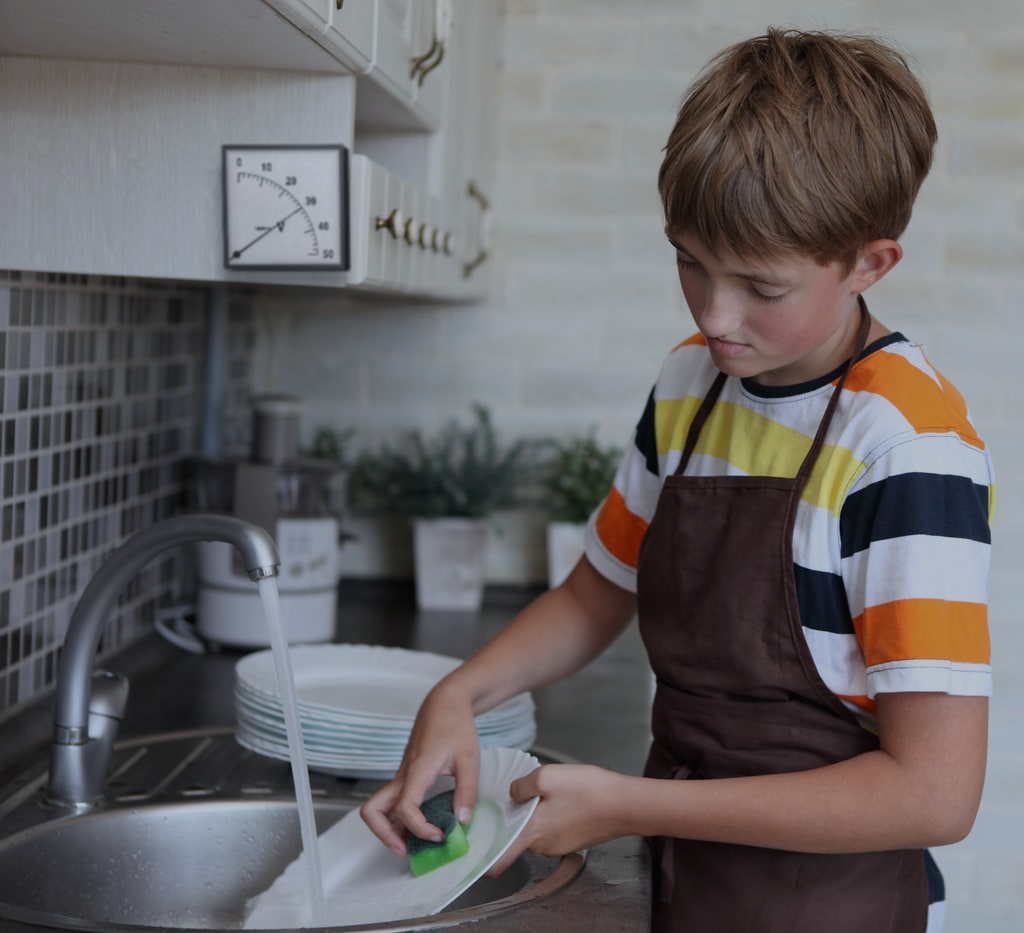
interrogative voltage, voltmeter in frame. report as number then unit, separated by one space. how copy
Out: 30 V
